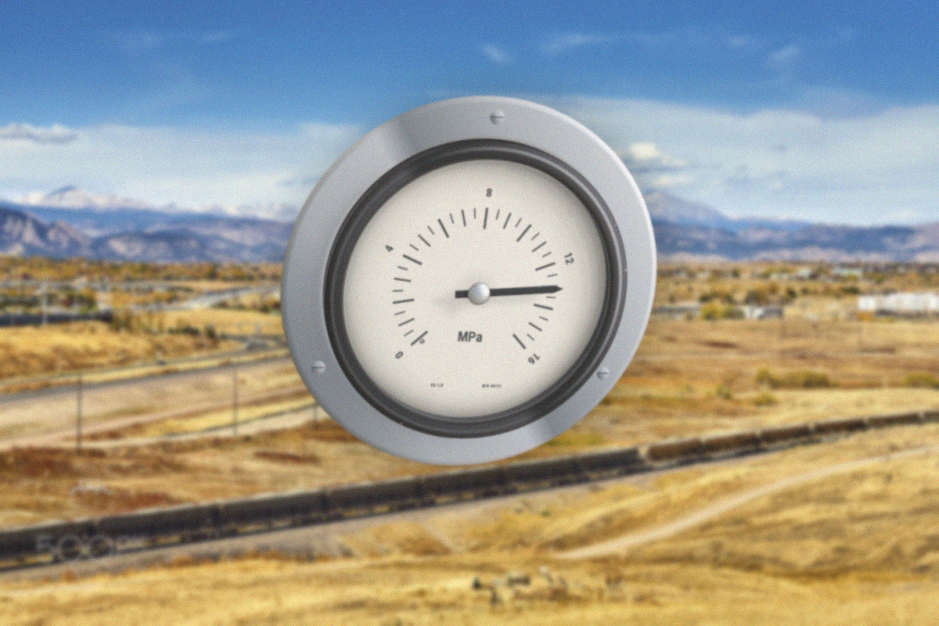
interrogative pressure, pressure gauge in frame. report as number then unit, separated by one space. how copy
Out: 13 MPa
